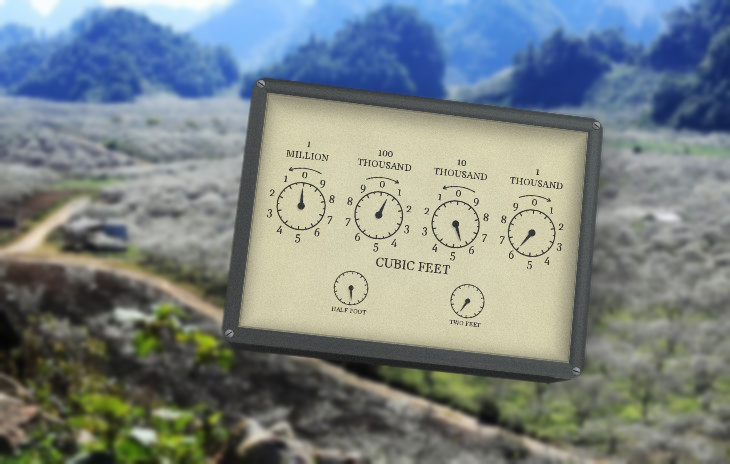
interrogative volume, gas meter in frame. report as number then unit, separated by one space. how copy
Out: 5600 ft³
